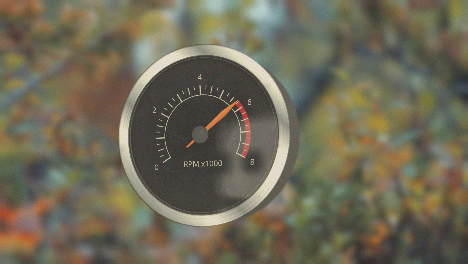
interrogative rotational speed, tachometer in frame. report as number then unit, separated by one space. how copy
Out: 5750 rpm
